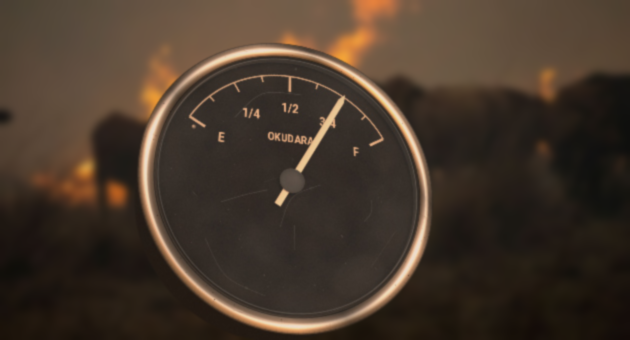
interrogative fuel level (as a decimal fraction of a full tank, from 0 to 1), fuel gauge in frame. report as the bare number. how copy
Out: 0.75
